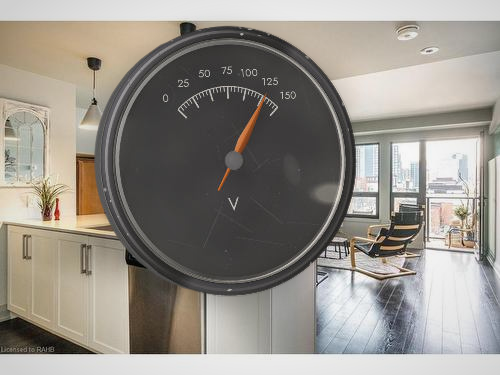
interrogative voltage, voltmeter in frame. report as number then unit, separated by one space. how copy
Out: 125 V
